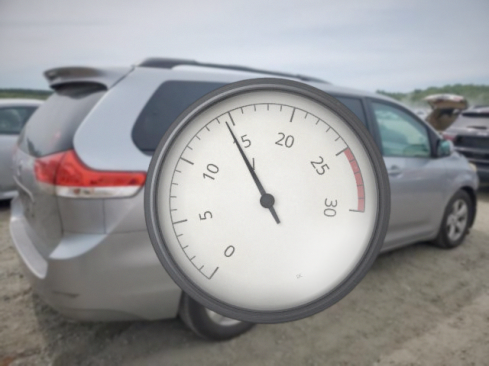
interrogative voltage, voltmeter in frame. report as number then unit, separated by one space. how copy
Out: 14.5 V
